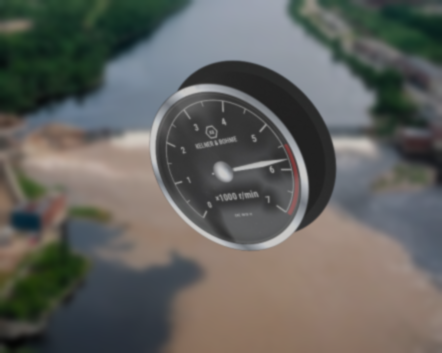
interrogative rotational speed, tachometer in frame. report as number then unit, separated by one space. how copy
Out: 5750 rpm
